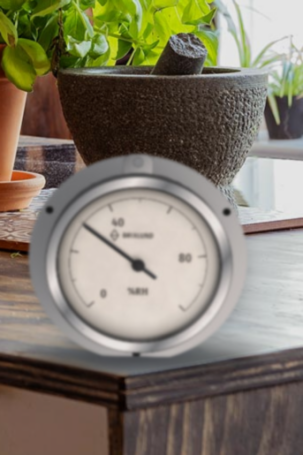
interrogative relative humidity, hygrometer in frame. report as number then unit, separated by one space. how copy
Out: 30 %
